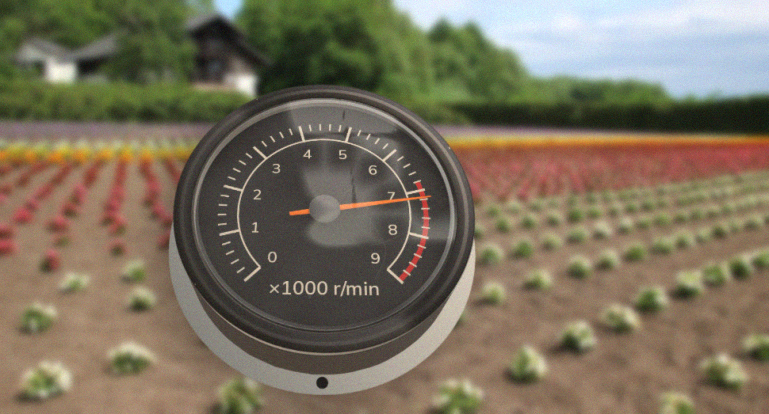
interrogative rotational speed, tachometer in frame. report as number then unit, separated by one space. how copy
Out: 7200 rpm
